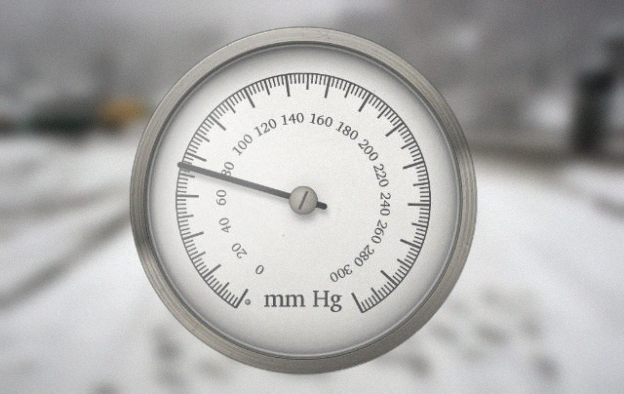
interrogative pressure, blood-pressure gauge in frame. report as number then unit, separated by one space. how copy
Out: 74 mmHg
